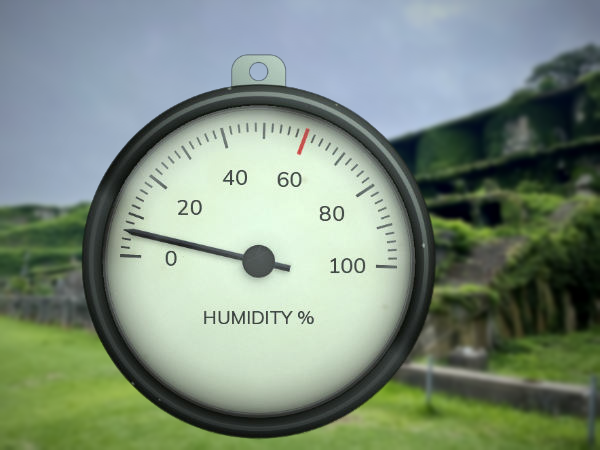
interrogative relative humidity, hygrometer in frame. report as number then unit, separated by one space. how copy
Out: 6 %
